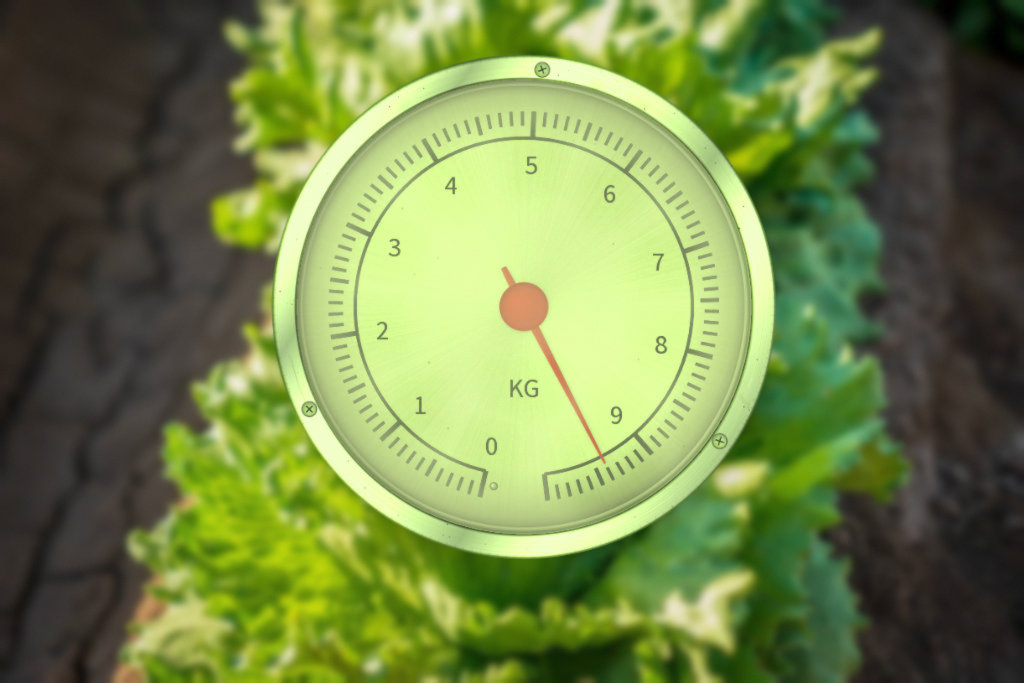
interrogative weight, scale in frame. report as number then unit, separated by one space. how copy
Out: 9.4 kg
